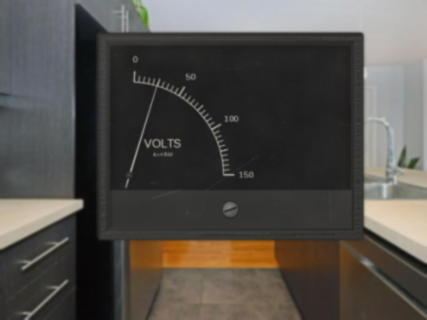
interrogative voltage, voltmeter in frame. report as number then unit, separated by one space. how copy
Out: 25 V
